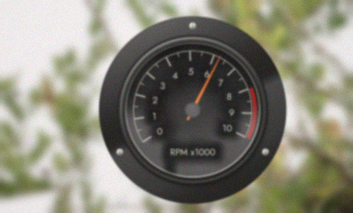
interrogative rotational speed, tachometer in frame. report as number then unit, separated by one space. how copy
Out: 6250 rpm
